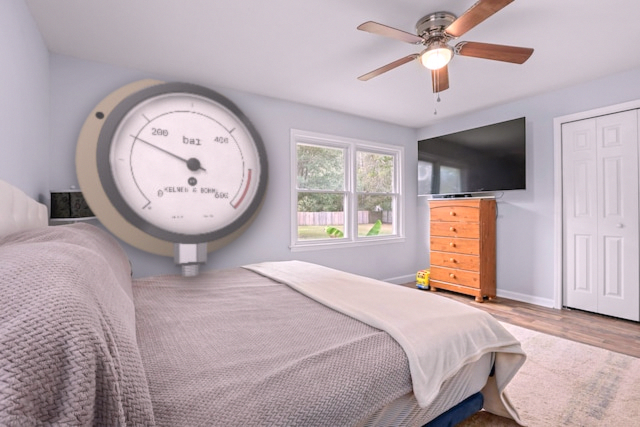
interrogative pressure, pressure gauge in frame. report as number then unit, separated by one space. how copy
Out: 150 bar
